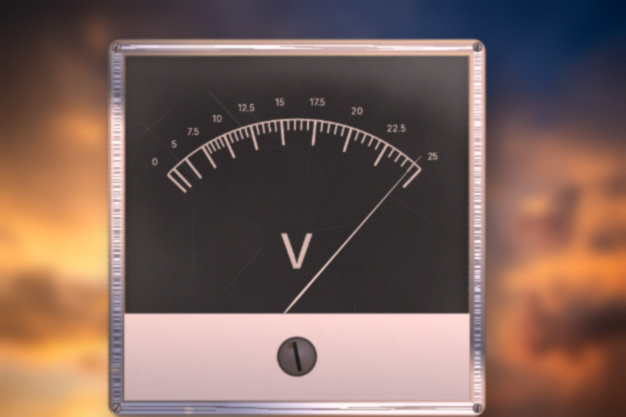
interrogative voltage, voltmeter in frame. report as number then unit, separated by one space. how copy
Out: 24.5 V
